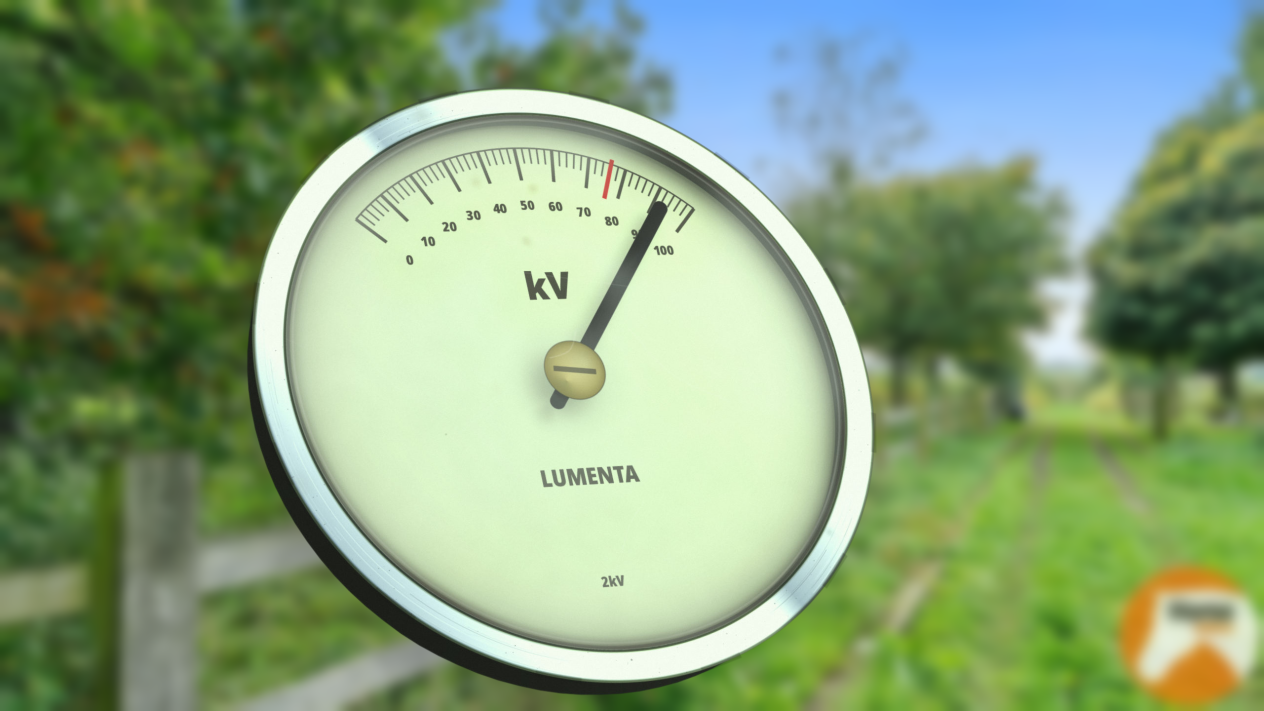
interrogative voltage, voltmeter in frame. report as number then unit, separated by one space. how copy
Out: 92 kV
